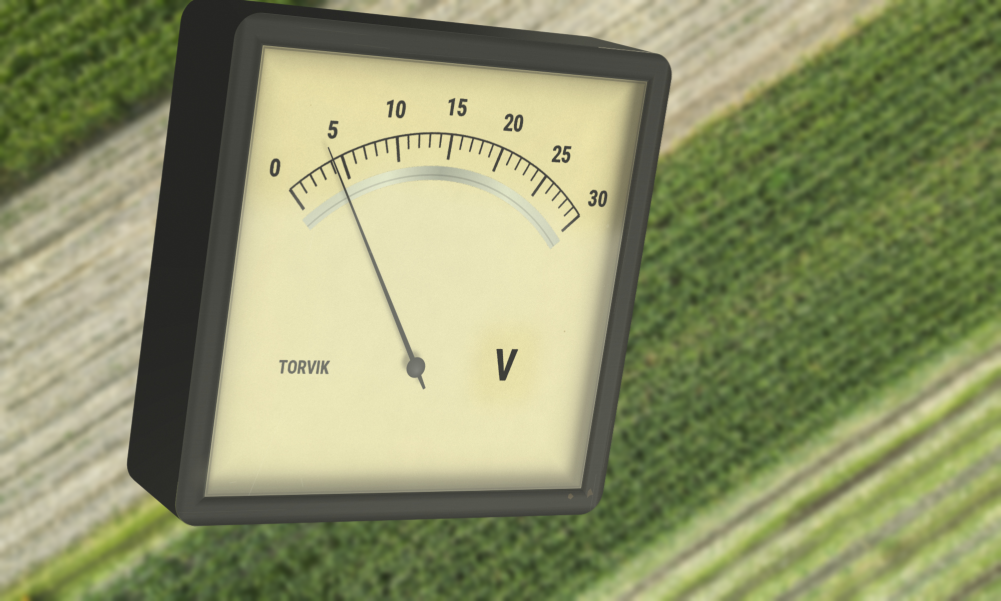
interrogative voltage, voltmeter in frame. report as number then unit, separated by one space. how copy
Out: 4 V
